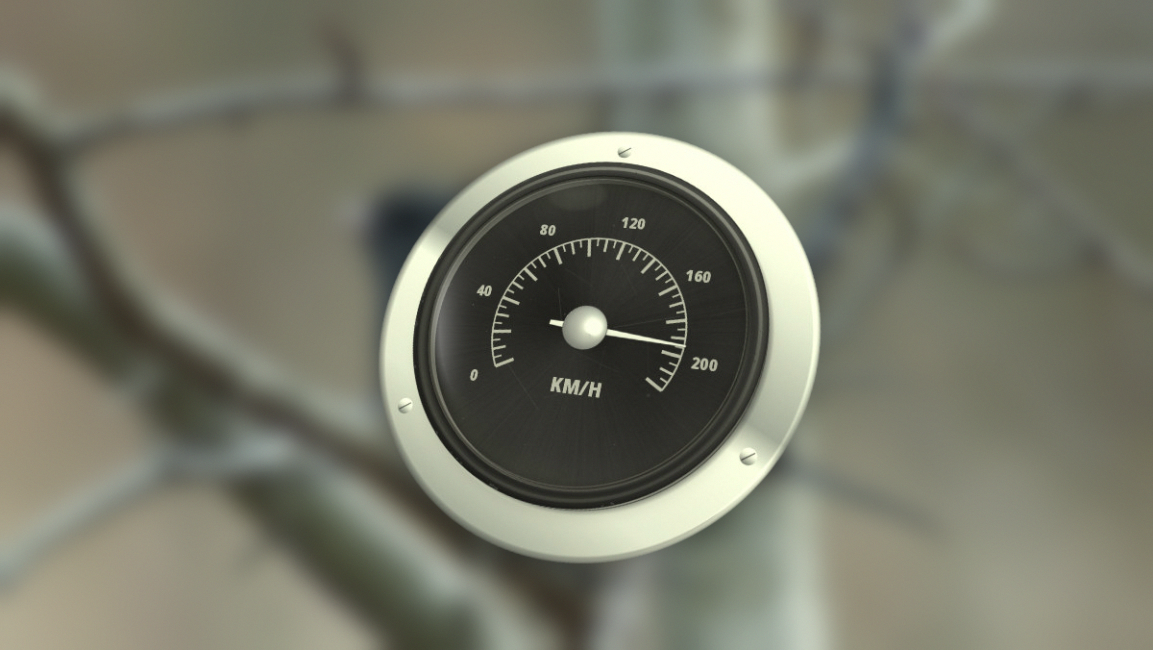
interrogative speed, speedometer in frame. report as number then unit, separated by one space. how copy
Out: 195 km/h
